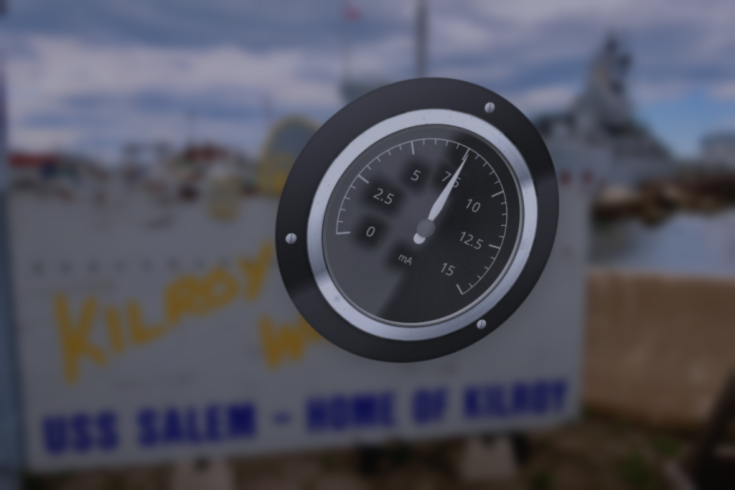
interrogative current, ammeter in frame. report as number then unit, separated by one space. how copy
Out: 7.5 mA
